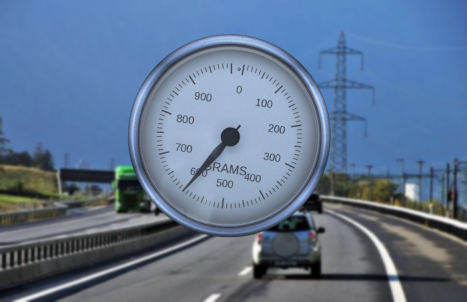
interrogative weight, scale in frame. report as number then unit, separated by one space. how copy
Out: 600 g
